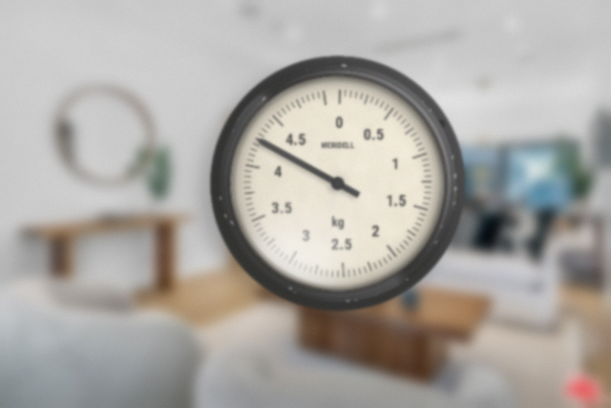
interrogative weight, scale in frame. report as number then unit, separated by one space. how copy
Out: 4.25 kg
